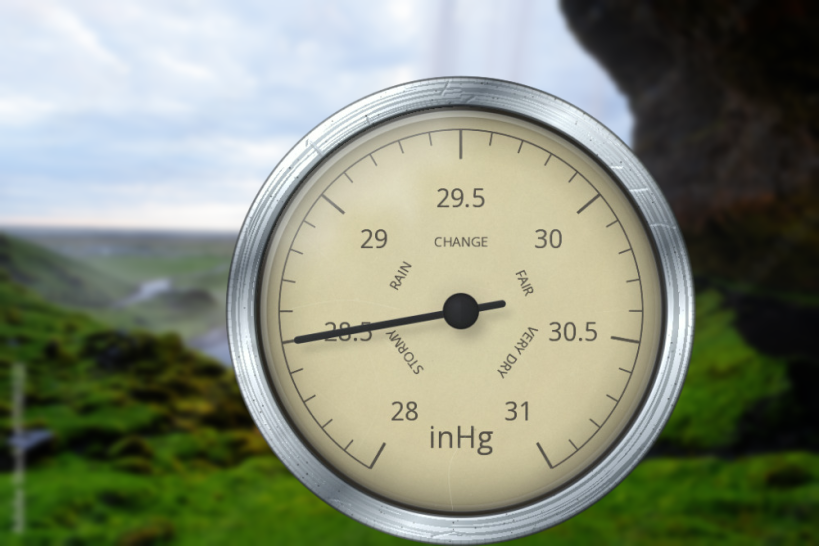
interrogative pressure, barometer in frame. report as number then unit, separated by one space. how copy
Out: 28.5 inHg
